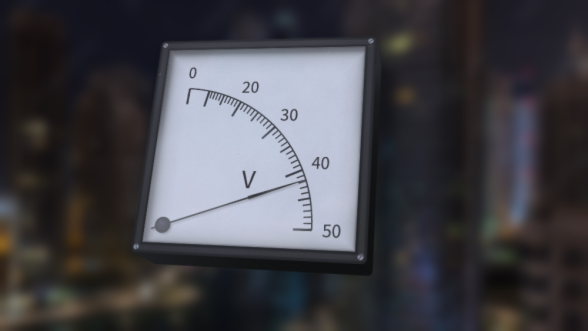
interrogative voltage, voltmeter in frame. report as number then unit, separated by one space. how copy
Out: 42 V
